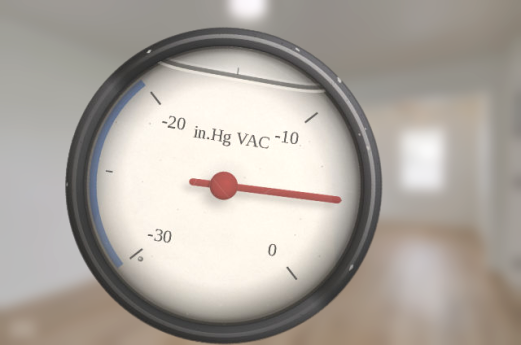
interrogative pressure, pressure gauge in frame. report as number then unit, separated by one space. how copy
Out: -5 inHg
